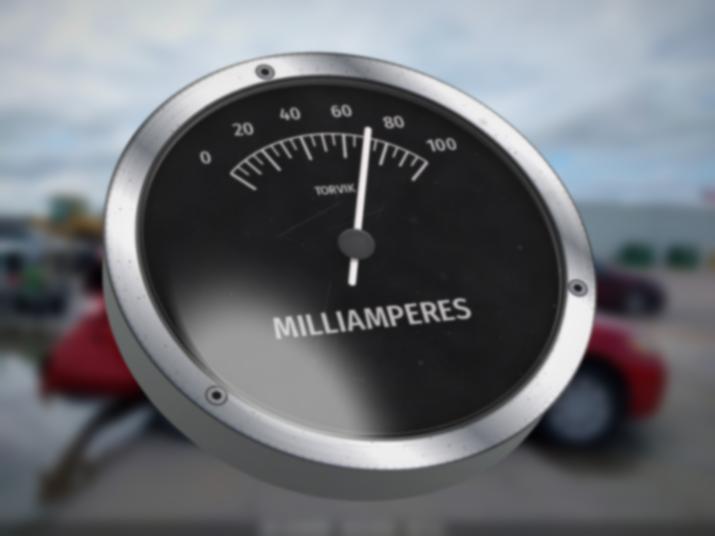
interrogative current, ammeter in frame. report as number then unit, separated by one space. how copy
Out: 70 mA
